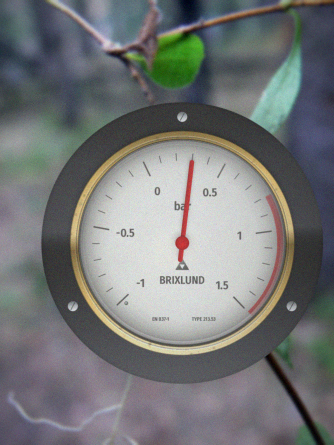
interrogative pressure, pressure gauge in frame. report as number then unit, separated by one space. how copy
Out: 0.3 bar
